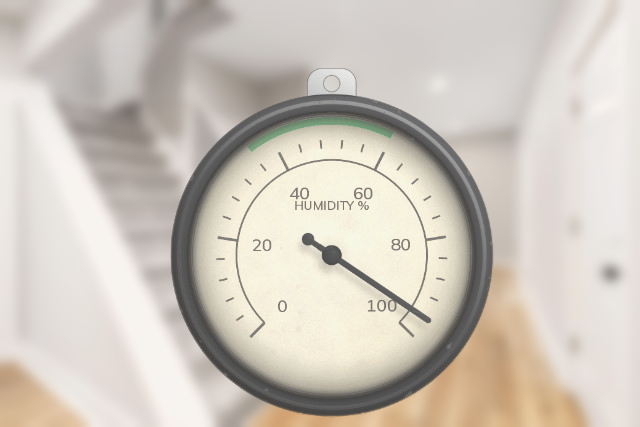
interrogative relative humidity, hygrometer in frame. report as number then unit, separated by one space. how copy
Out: 96 %
